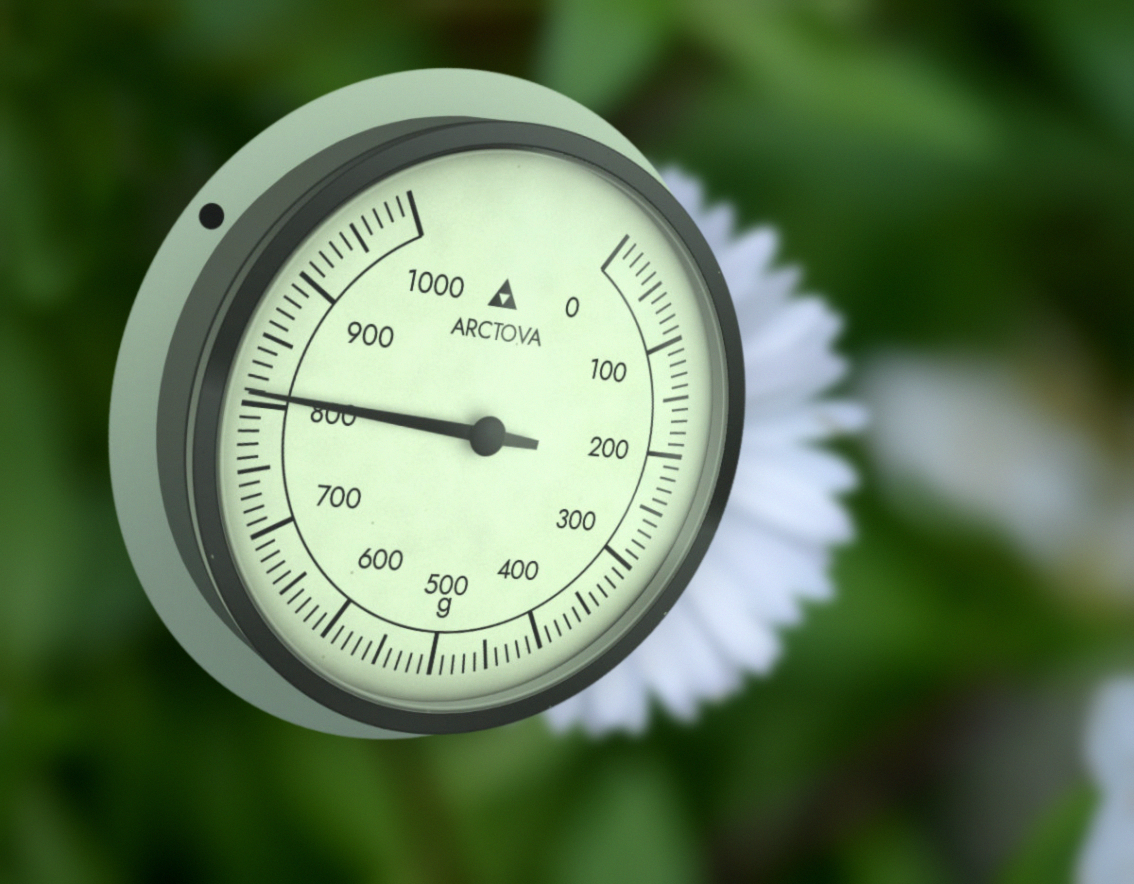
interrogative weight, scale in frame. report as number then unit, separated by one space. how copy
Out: 810 g
